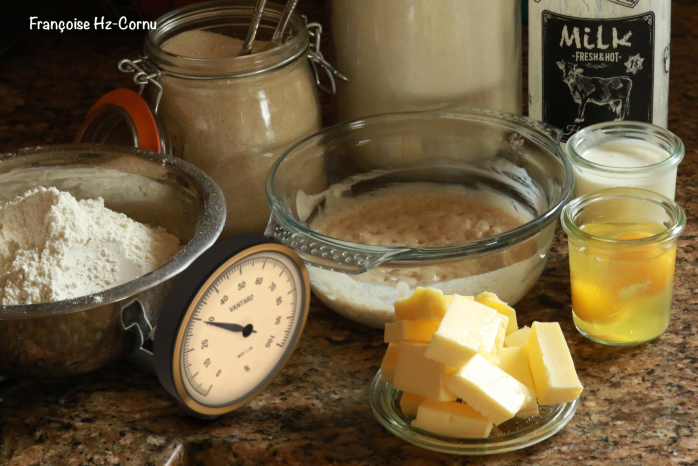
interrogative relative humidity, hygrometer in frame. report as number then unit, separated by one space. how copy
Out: 30 %
